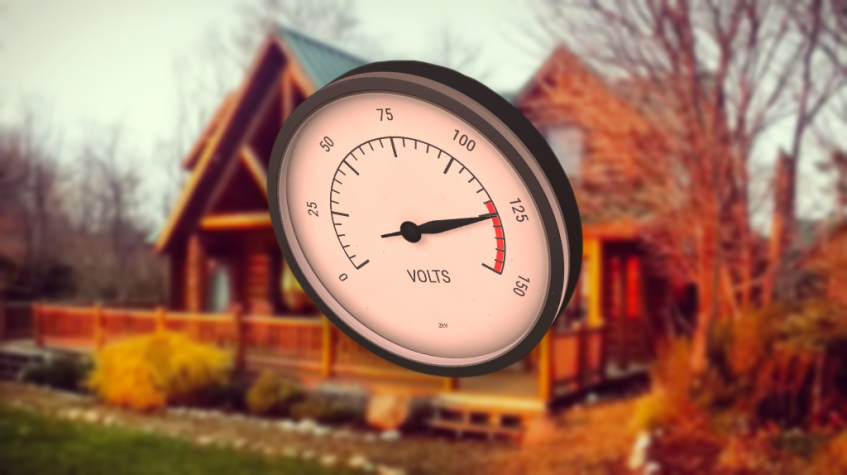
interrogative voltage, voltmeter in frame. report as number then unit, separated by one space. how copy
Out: 125 V
